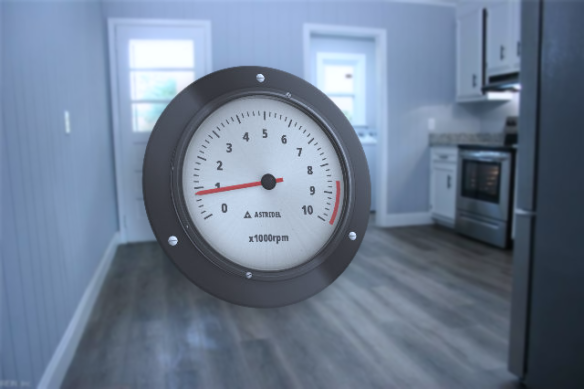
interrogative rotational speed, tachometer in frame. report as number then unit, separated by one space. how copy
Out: 800 rpm
